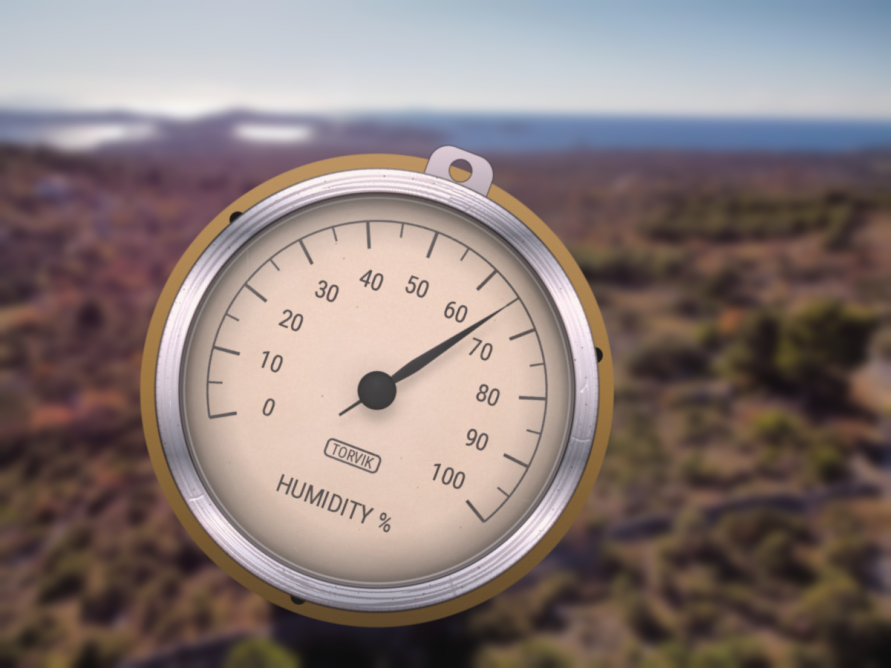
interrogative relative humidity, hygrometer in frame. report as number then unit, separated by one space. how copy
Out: 65 %
